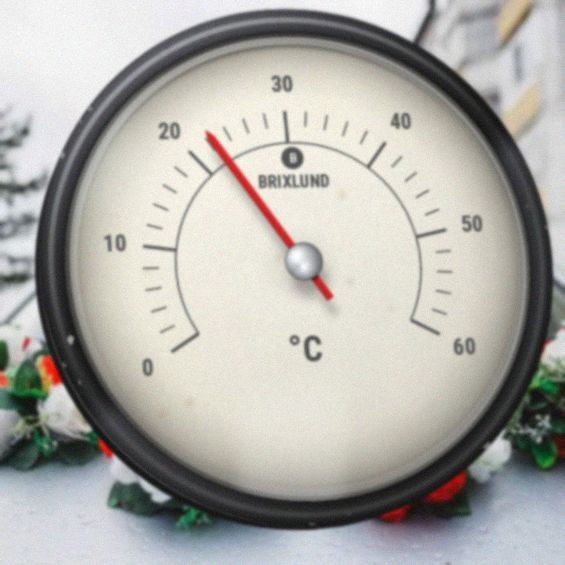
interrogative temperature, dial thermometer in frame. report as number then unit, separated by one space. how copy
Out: 22 °C
